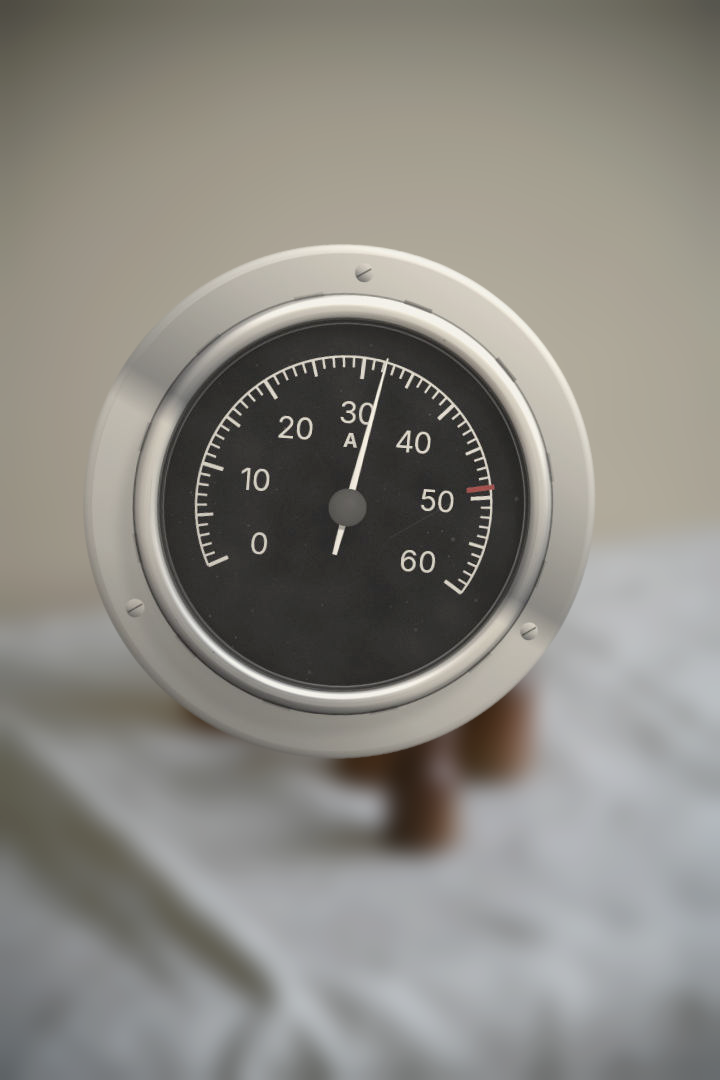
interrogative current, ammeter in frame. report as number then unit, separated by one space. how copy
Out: 32 A
